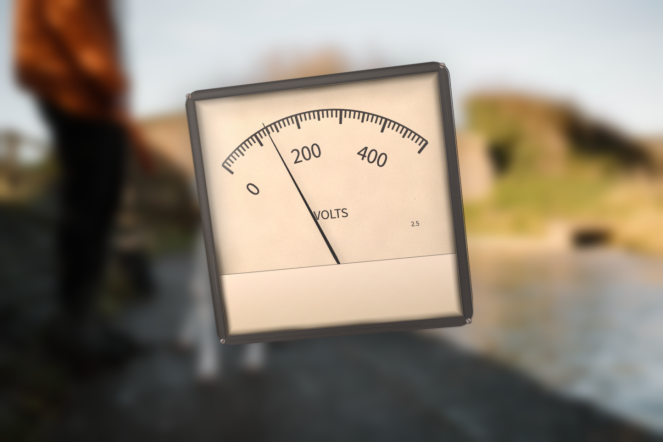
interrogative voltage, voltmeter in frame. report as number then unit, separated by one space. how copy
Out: 130 V
